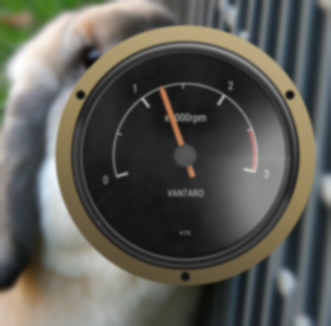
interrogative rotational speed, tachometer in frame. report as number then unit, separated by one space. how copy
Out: 1250 rpm
